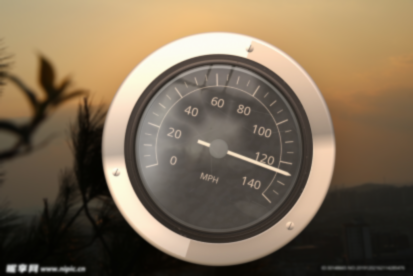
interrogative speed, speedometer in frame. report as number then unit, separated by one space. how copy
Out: 125 mph
